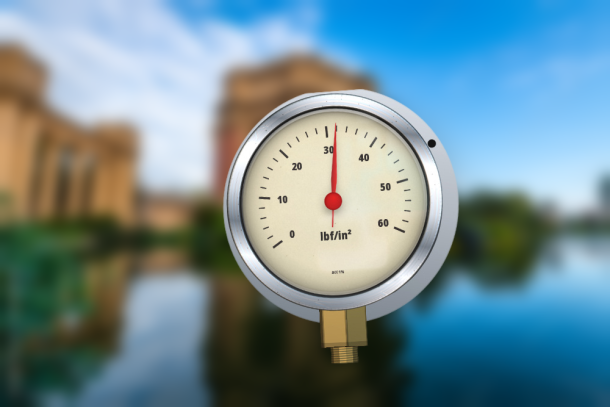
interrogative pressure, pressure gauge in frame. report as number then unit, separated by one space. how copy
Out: 32 psi
